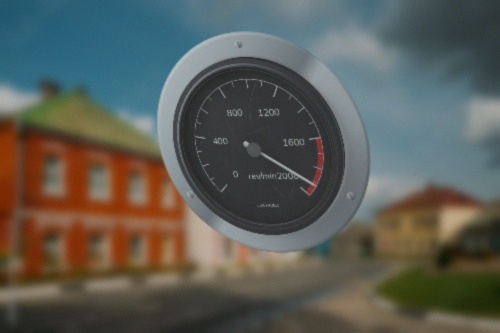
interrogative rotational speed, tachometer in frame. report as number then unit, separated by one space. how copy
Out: 1900 rpm
